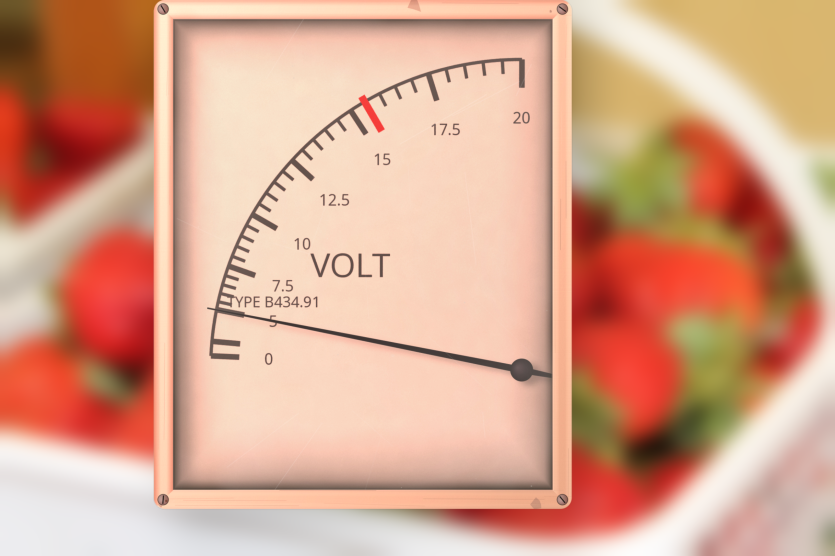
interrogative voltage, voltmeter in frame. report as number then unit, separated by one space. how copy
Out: 5 V
